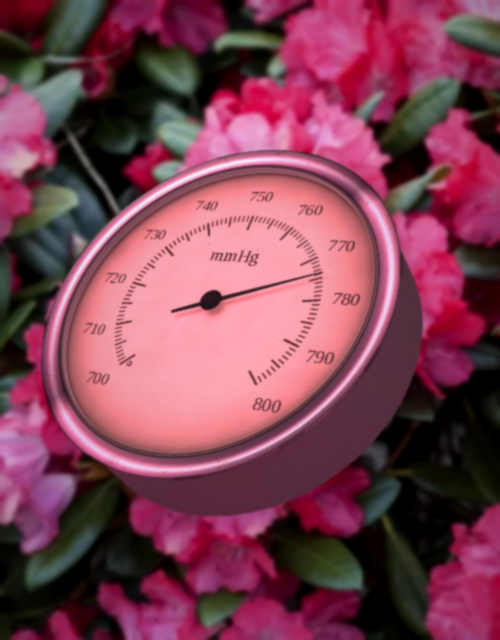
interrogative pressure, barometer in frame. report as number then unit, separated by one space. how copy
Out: 775 mmHg
